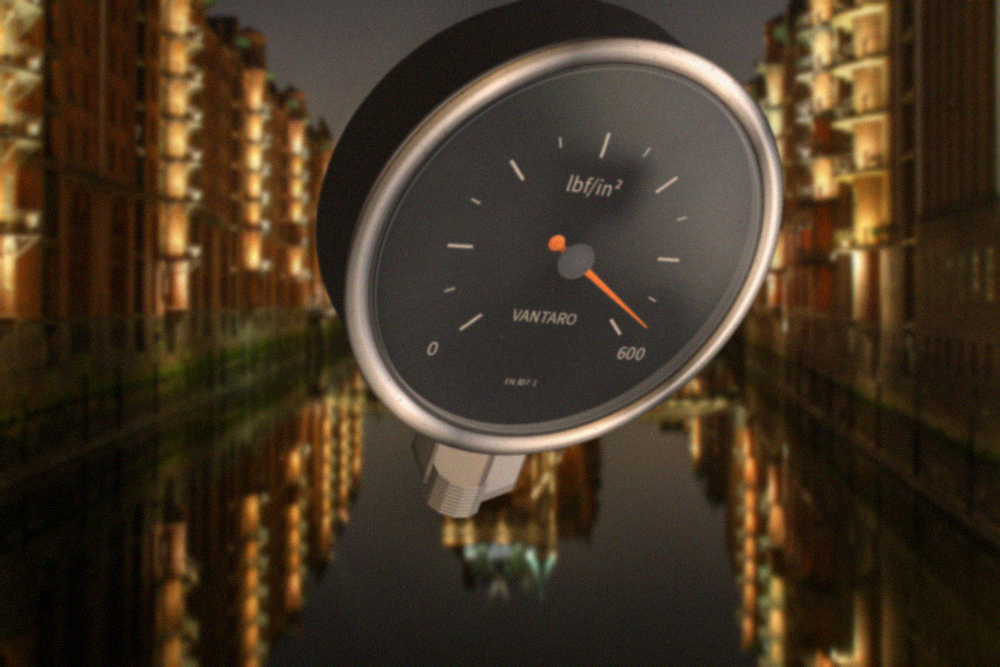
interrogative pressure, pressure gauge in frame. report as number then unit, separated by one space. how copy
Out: 575 psi
